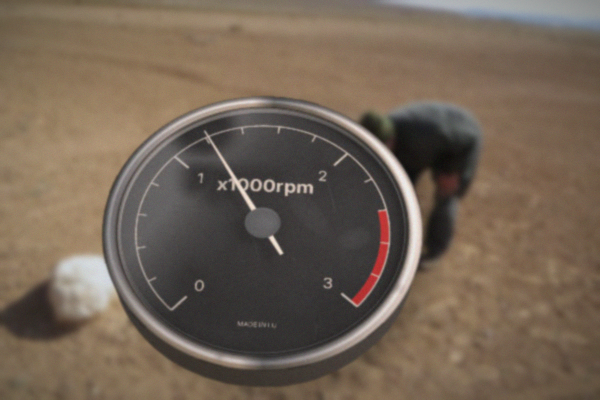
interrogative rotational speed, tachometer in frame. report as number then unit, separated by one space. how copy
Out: 1200 rpm
